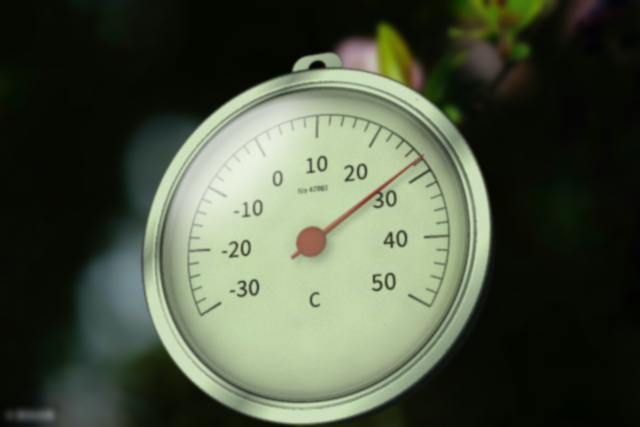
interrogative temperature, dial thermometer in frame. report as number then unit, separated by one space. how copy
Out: 28 °C
